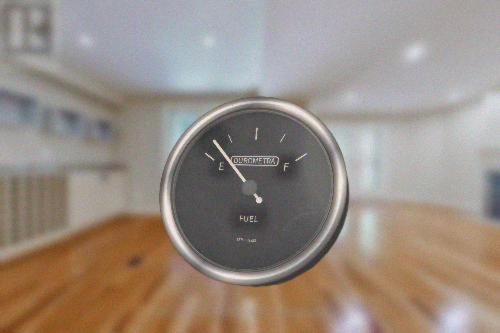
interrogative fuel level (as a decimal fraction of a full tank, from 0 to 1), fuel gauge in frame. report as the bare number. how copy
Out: 0.125
